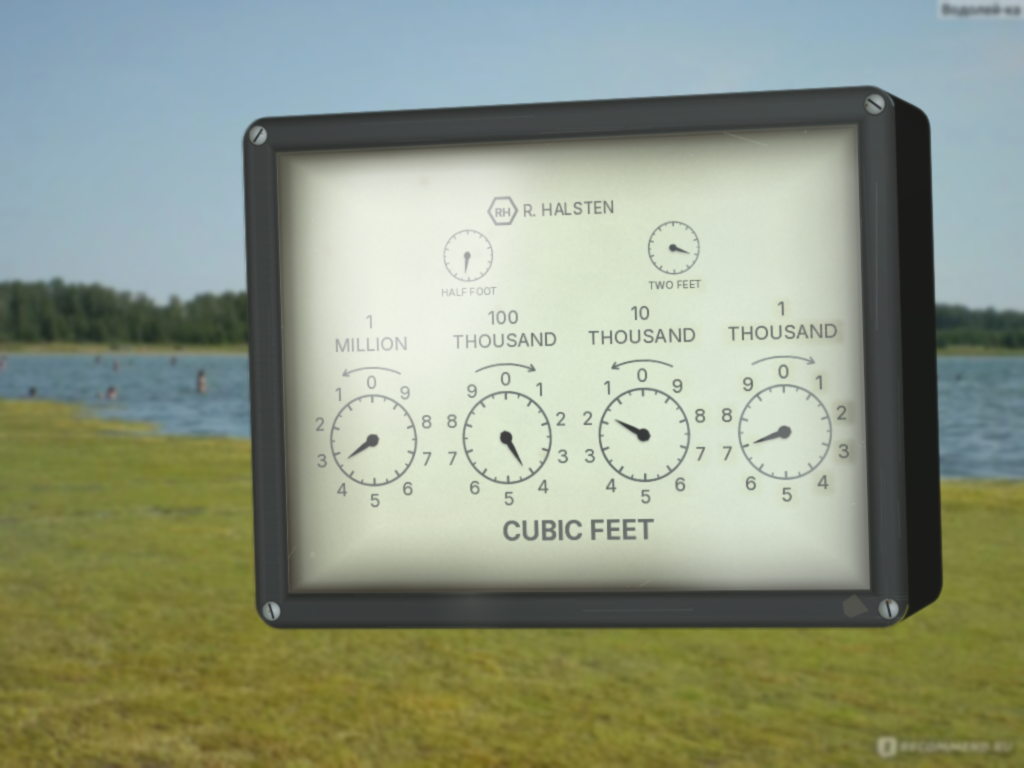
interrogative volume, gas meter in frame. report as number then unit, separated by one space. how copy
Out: 341700 ft³
